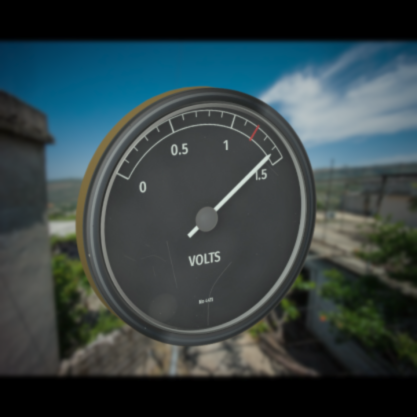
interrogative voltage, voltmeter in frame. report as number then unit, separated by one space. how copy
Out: 1.4 V
